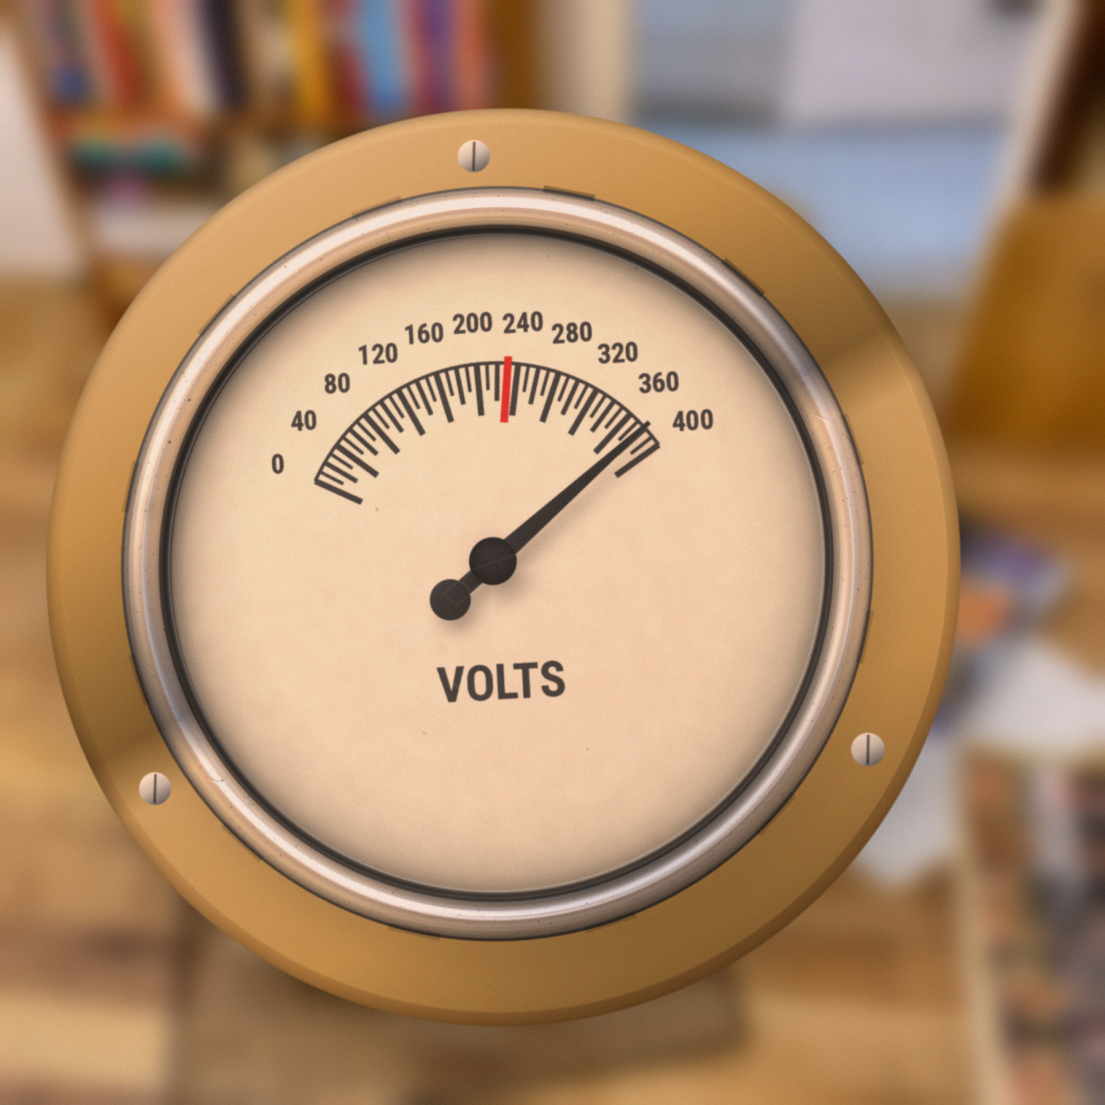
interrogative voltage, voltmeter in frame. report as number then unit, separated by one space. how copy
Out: 380 V
